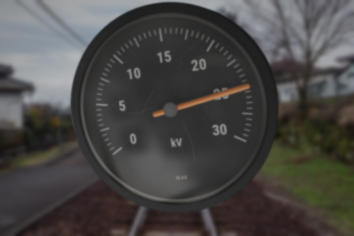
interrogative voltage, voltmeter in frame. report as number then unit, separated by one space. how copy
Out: 25 kV
